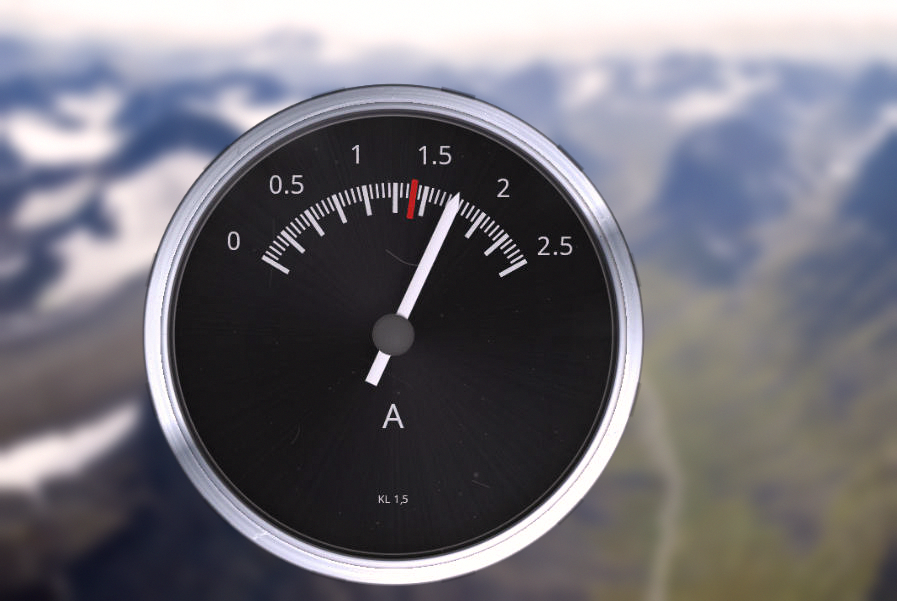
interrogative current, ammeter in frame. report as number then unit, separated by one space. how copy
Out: 1.75 A
